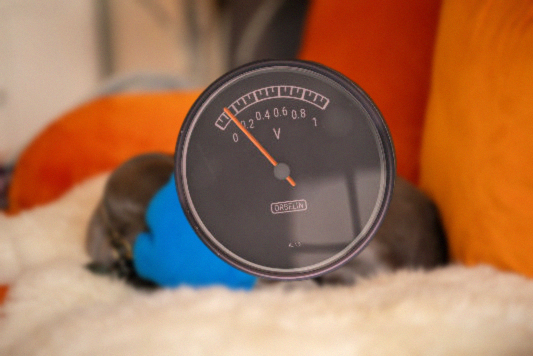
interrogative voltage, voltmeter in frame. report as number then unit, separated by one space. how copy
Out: 0.15 V
